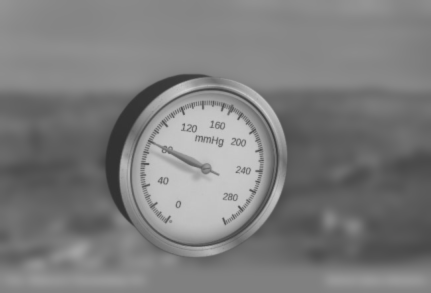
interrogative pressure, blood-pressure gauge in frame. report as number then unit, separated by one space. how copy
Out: 80 mmHg
